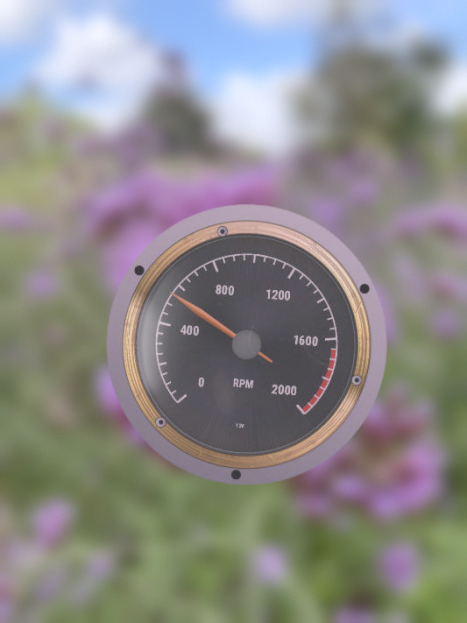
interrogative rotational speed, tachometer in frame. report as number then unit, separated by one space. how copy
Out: 550 rpm
